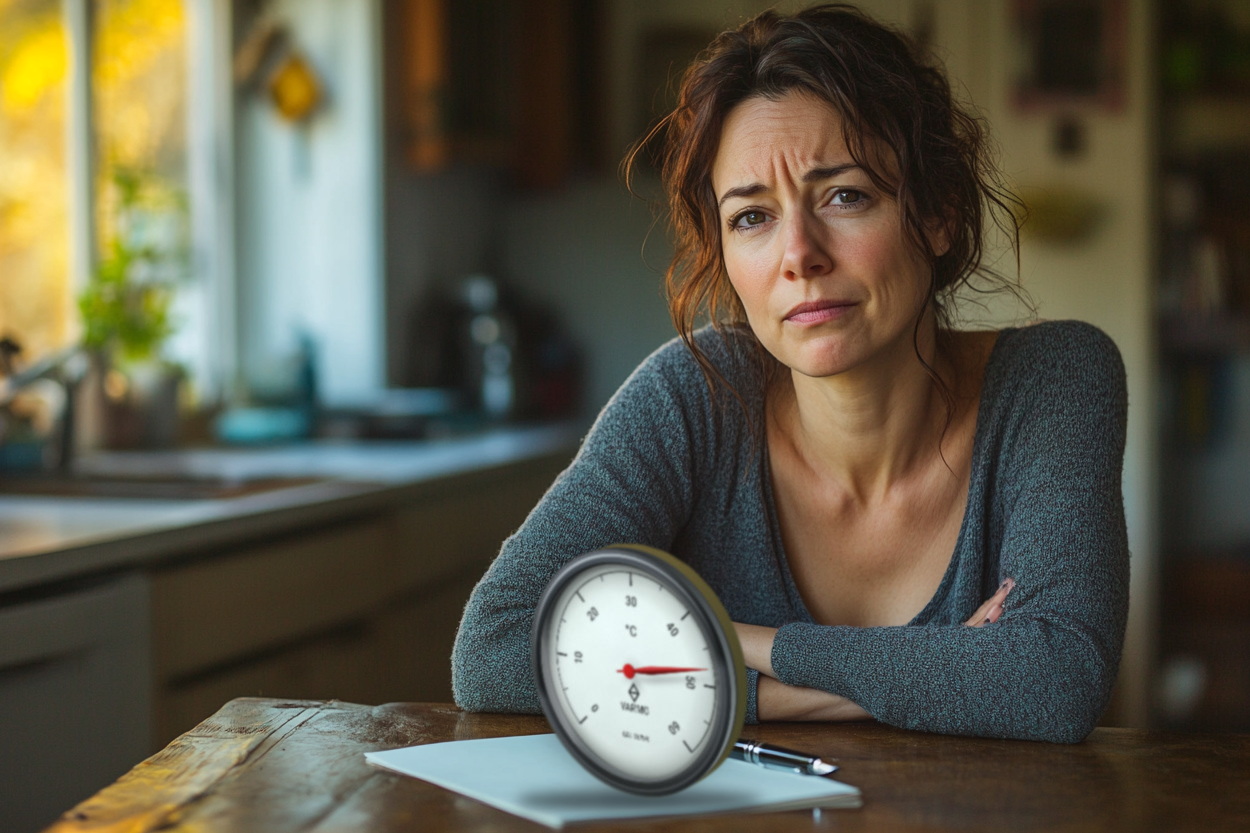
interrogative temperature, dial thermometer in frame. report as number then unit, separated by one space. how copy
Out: 47.5 °C
